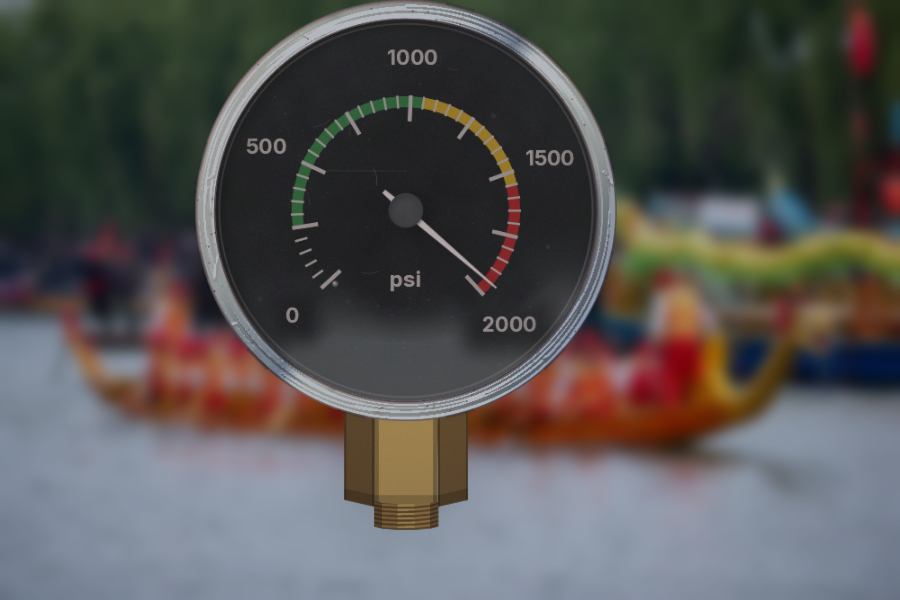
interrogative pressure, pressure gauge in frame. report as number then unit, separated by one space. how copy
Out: 1950 psi
